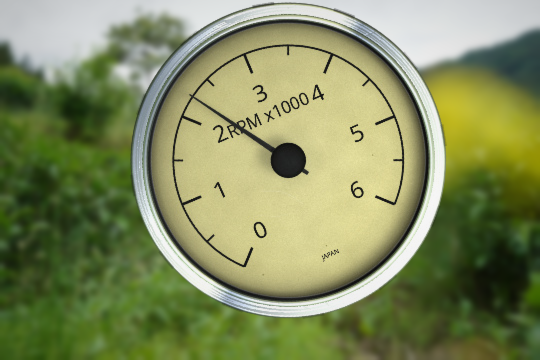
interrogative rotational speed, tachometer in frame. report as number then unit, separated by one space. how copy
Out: 2250 rpm
